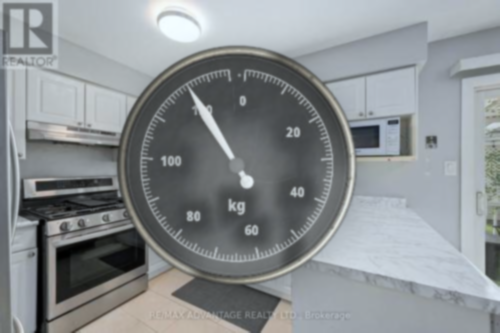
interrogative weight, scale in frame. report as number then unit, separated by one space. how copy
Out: 120 kg
